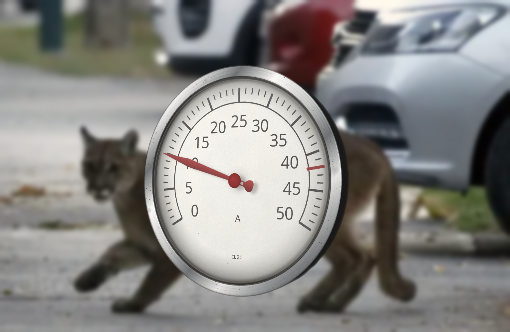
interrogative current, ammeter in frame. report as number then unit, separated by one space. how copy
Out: 10 A
